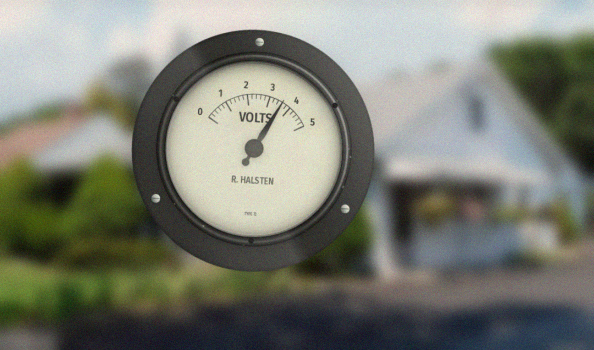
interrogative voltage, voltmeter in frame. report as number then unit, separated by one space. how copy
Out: 3.6 V
